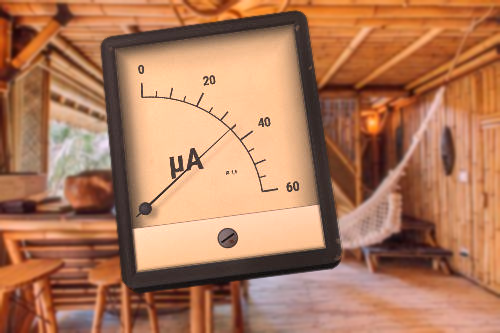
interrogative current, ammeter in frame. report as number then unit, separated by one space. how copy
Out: 35 µA
